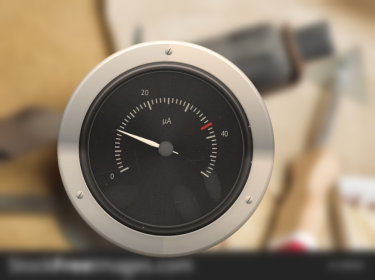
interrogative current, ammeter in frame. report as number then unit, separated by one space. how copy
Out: 10 µA
